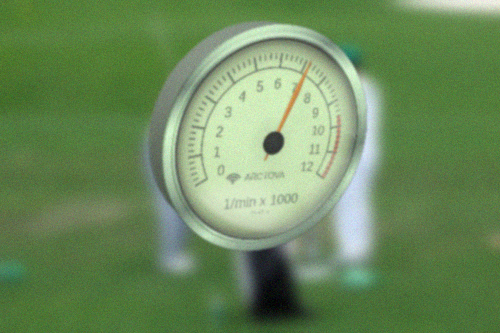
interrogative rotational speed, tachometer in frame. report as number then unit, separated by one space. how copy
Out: 7000 rpm
